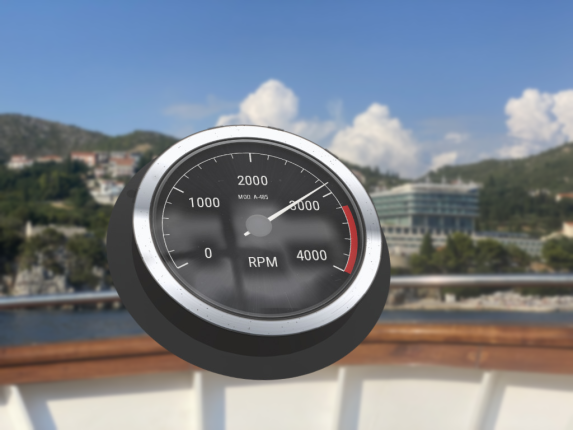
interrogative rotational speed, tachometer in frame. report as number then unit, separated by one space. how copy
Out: 2900 rpm
